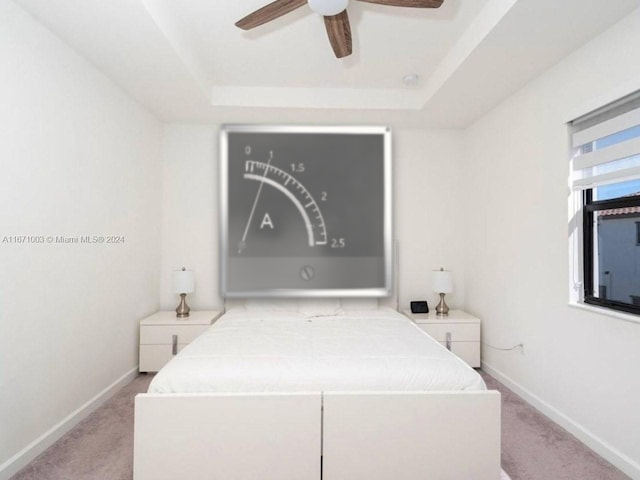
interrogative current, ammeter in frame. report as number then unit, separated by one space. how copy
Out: 1 A
